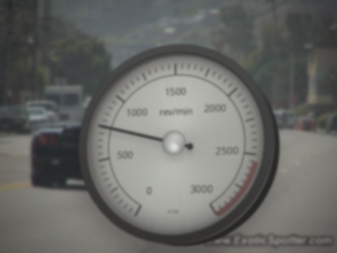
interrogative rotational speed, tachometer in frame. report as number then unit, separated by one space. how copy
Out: 750 rpm
